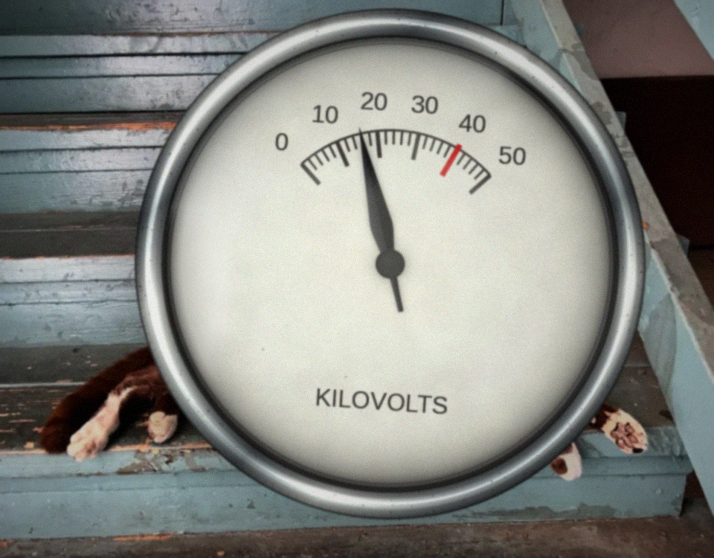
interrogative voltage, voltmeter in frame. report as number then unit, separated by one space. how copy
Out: 16 kV
